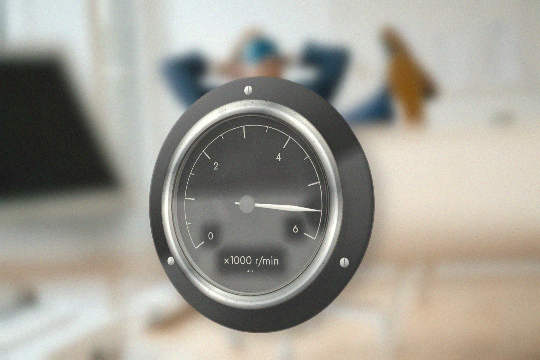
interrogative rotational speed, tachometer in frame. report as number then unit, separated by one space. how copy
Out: 5500 rpm
